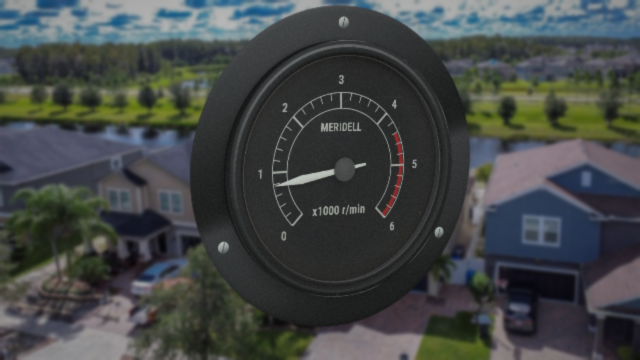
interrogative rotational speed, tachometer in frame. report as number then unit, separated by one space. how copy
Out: 800 rpm
